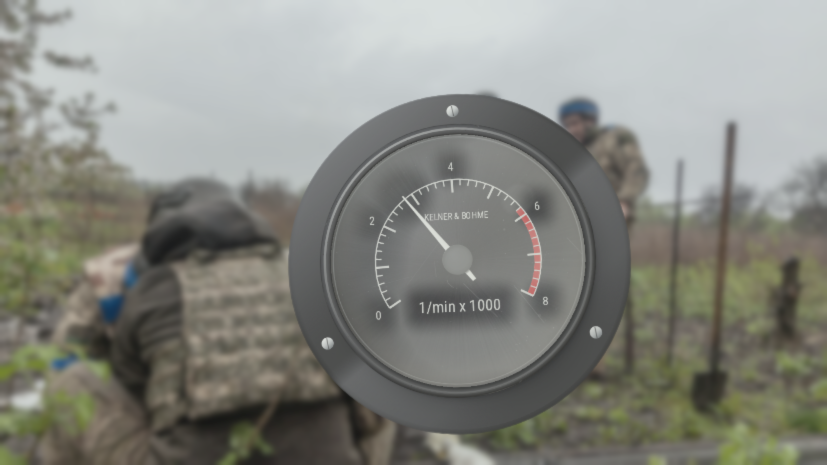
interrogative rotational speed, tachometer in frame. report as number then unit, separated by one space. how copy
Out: 2800 rpm
